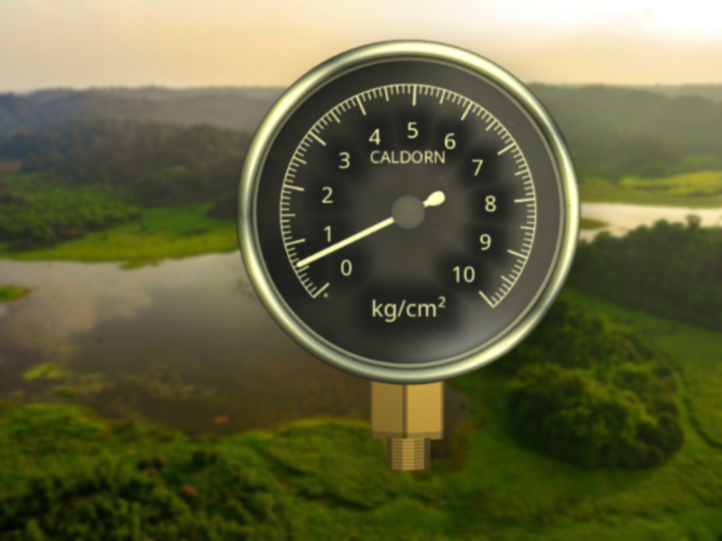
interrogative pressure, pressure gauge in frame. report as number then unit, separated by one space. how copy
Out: 0.6 kg/cm²
